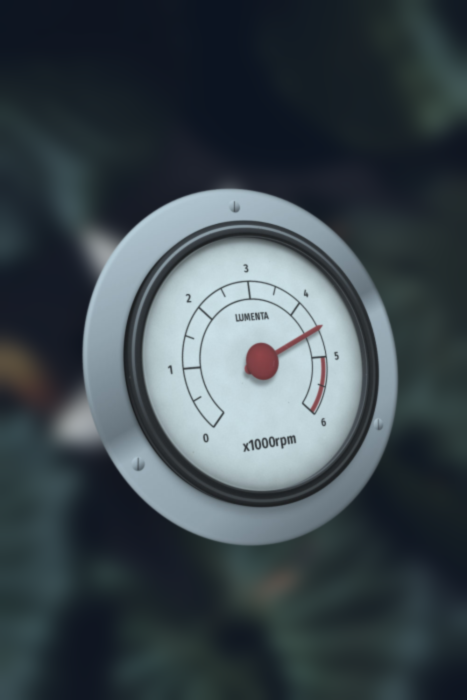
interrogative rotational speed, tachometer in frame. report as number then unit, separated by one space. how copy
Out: 4500 rpm
